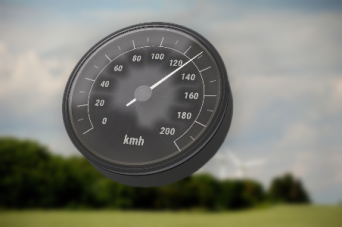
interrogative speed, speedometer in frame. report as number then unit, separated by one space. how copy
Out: 130 km/h
